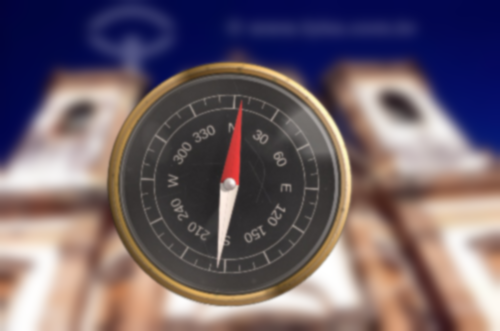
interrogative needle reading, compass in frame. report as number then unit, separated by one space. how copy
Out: 5 °
